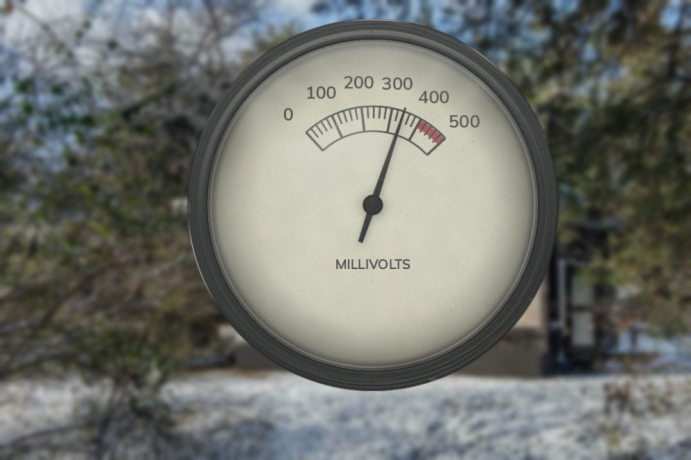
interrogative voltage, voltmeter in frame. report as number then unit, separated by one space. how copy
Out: 340 mV
